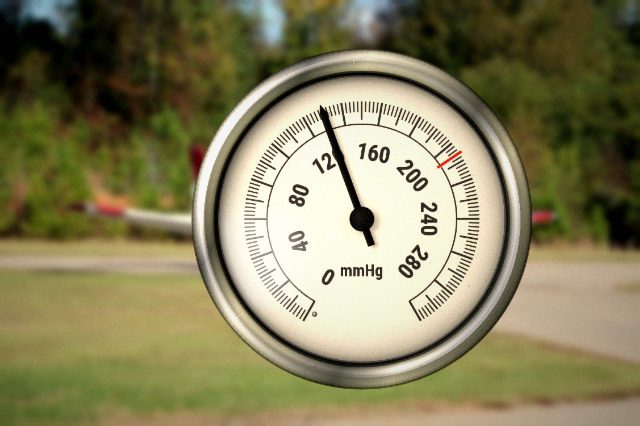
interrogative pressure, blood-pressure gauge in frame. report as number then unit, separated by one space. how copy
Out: 130 mmHg
